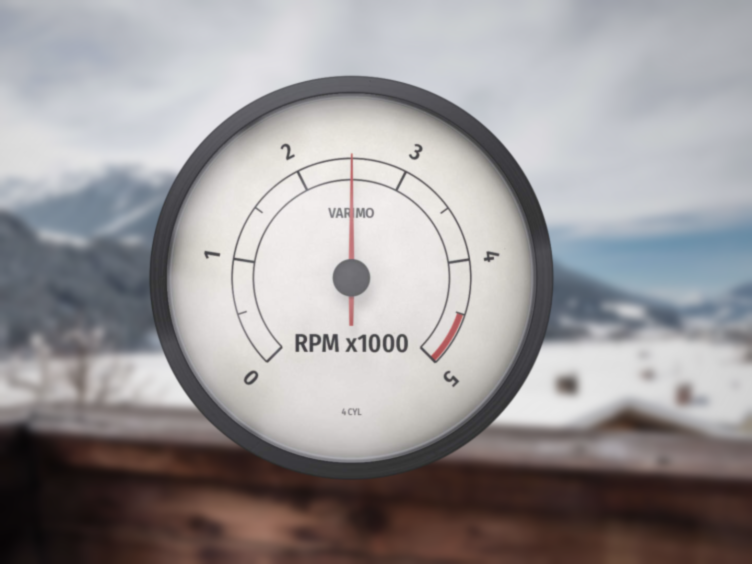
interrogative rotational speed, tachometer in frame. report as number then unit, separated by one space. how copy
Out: 2500 rpm
